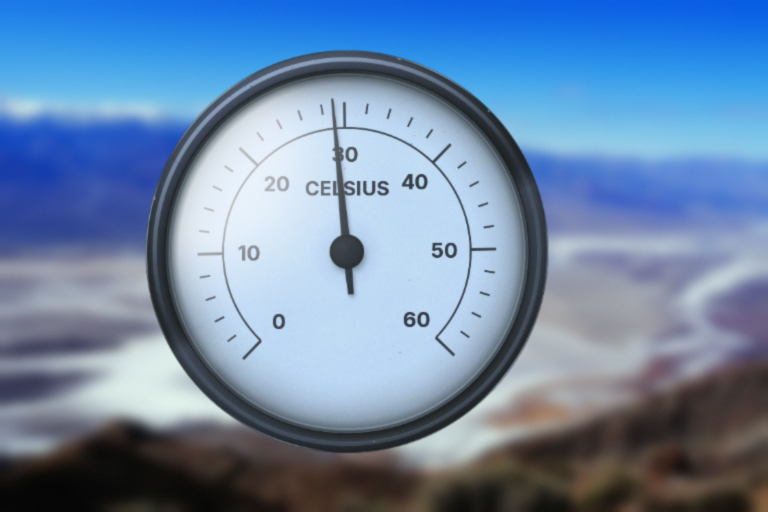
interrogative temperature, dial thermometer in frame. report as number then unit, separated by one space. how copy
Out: 29 °C
